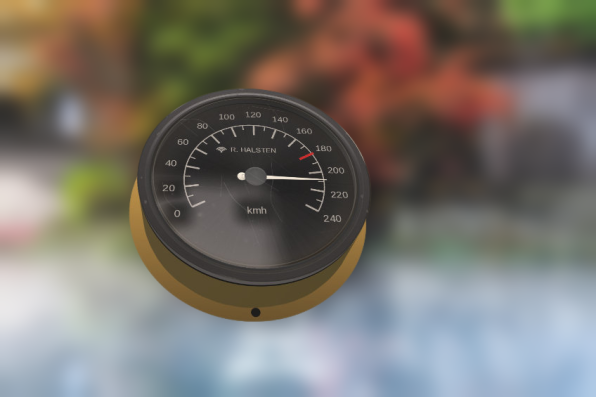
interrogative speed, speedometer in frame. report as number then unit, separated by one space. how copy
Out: 210 km/h
